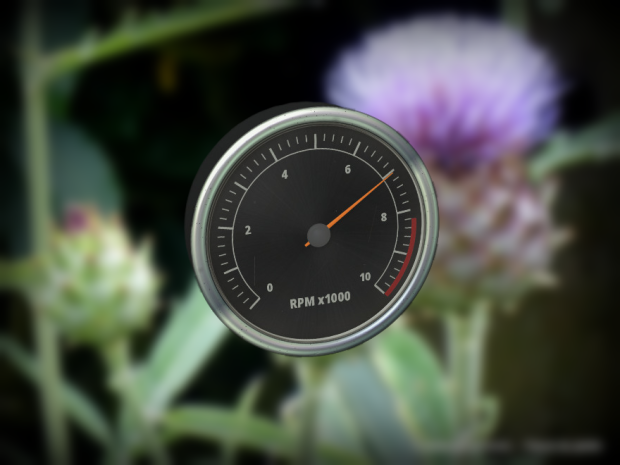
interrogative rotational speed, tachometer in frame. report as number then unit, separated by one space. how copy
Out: 7000 rpm
